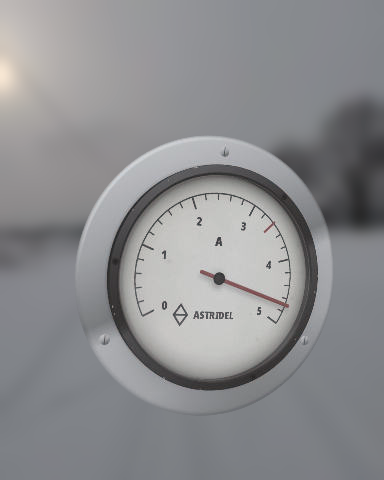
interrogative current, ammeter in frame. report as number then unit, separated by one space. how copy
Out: 4.7 A
